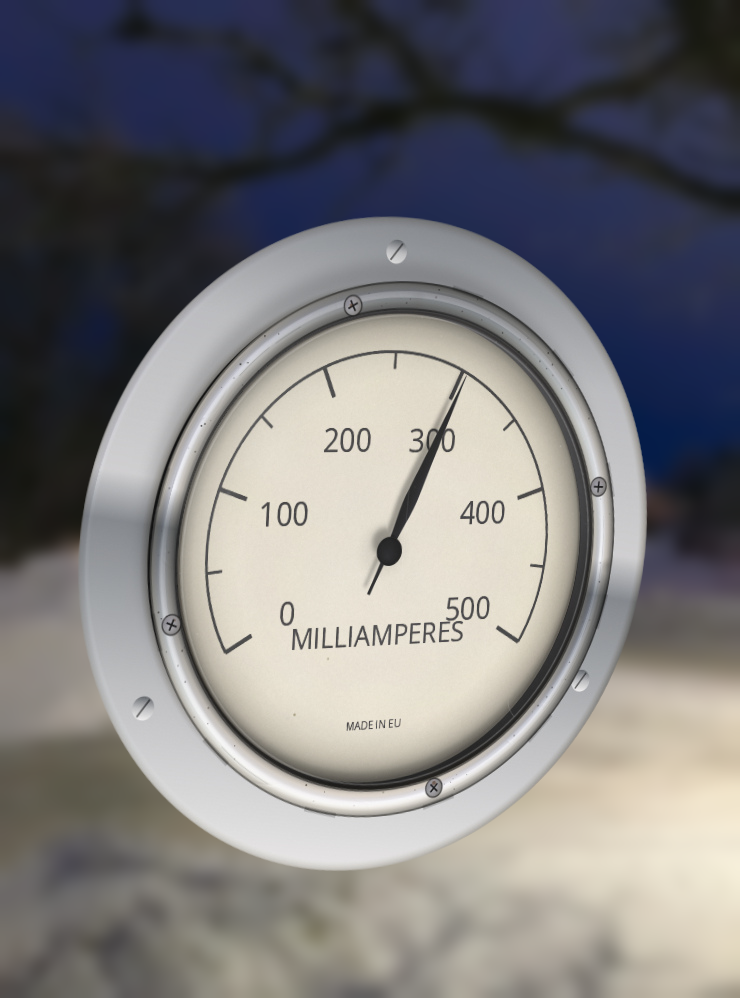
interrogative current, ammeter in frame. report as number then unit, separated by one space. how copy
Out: 300 mA
